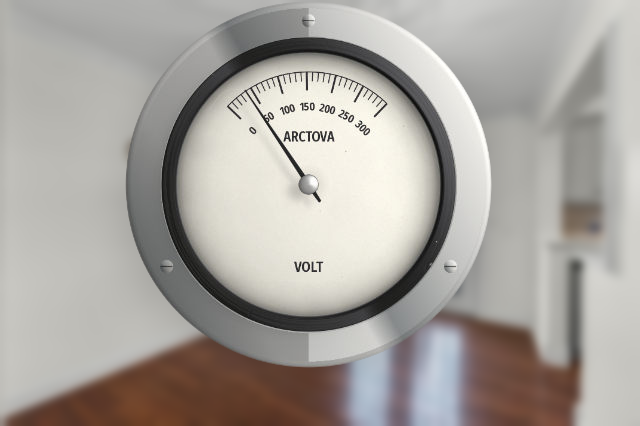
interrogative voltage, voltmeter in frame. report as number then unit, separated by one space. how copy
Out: 40 V
